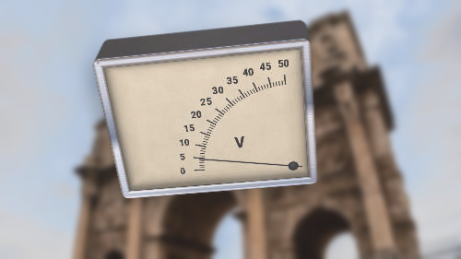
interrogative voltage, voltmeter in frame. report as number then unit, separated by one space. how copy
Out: 5 V
